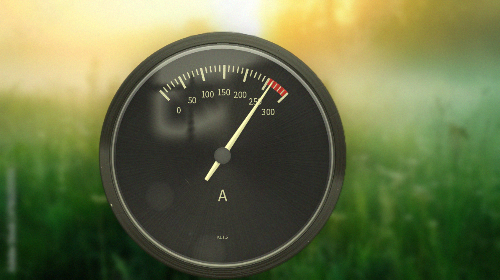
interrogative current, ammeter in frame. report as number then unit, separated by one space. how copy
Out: 260 A
